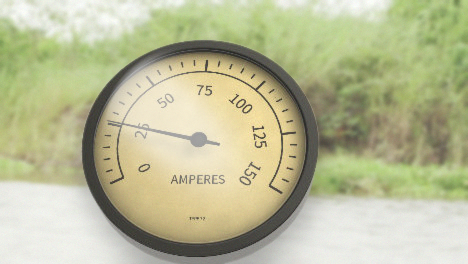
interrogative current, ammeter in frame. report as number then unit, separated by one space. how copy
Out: 25 A
